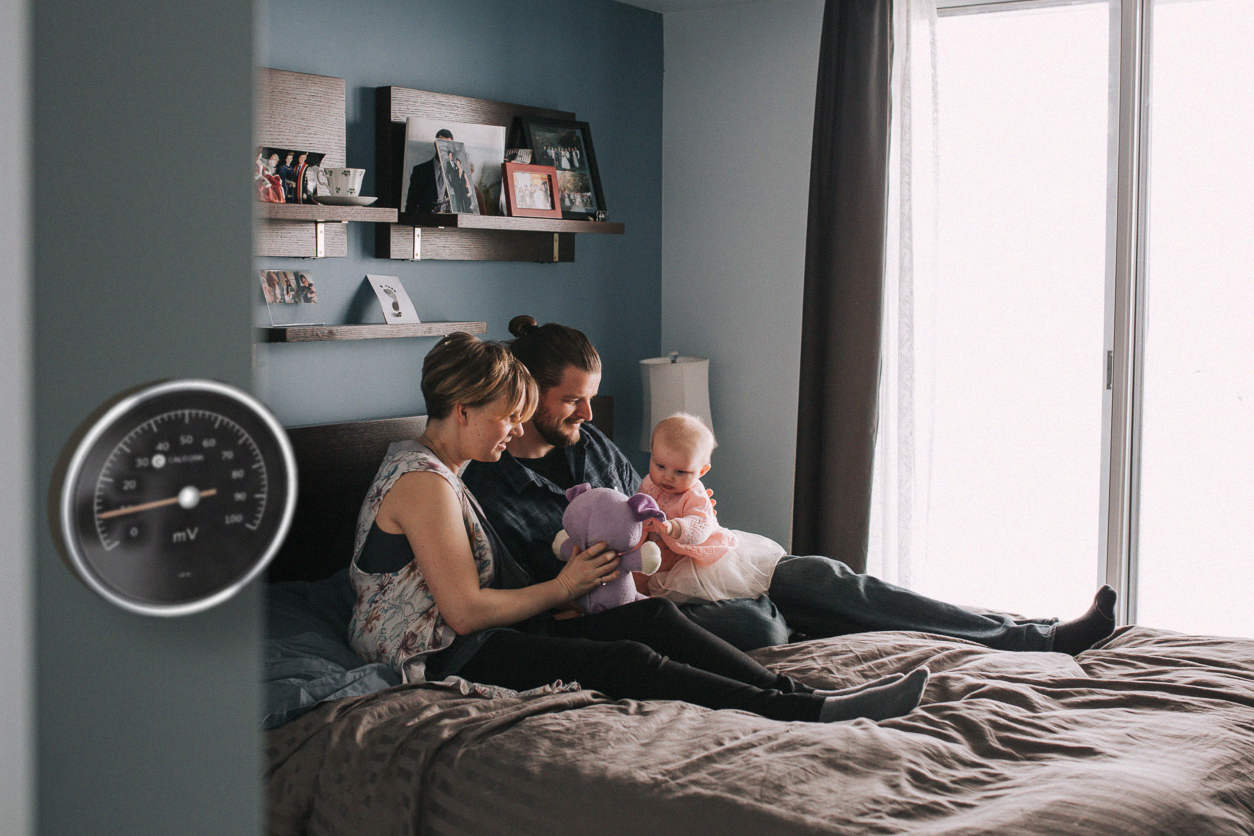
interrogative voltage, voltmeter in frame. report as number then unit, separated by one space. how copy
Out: 10 mV
